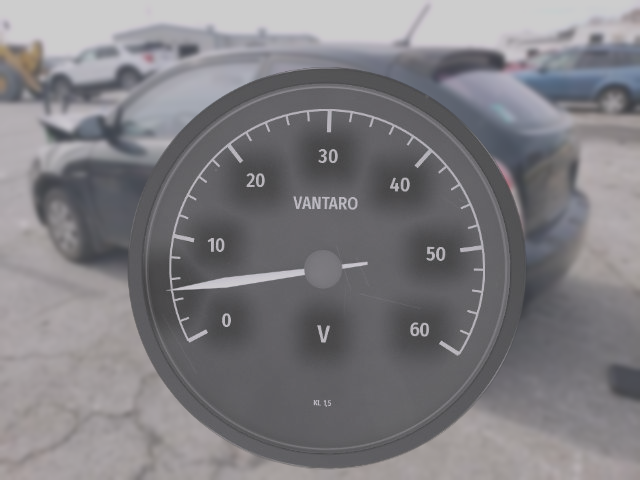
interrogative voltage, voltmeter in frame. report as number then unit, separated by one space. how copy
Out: 5 V
